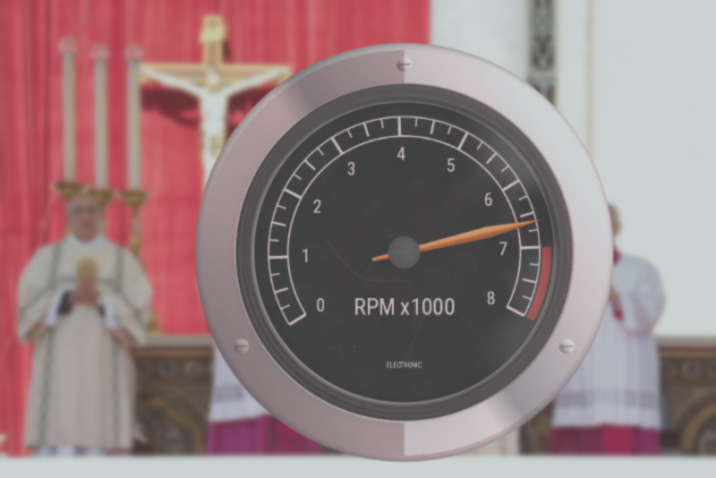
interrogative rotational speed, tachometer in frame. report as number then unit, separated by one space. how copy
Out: 6625 rpm
